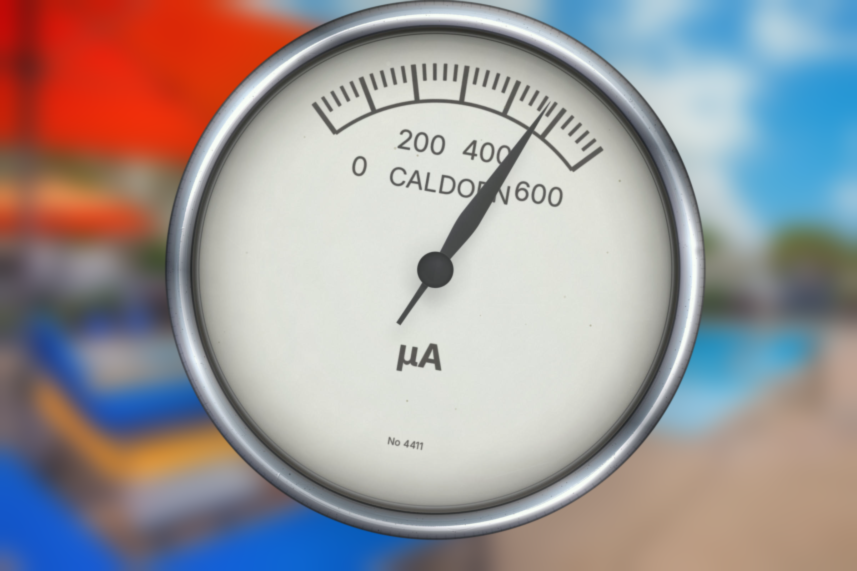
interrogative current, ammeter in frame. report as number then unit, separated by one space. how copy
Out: 470 µA
